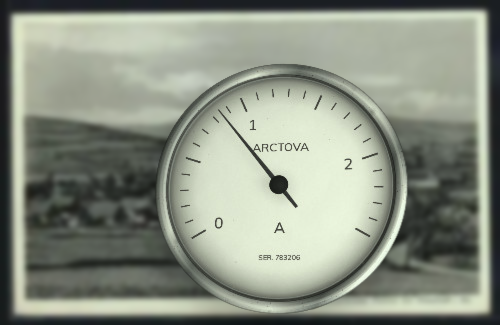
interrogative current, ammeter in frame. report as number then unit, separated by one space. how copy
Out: 0.85 A
